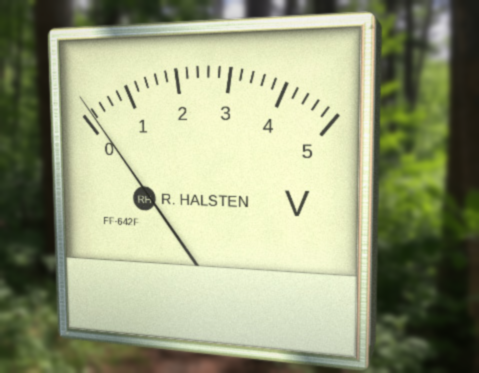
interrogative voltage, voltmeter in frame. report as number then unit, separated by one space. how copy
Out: 0.2 V
